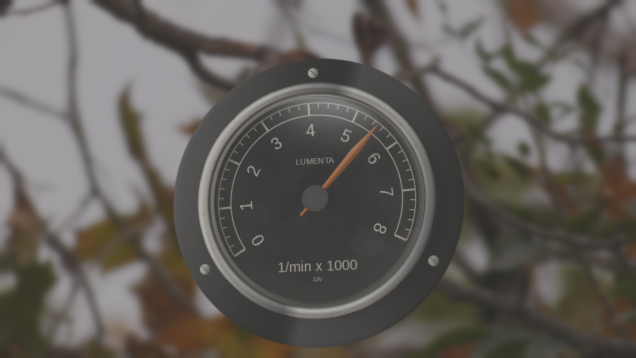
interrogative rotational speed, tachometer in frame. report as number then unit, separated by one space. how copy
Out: 5500 rpm
